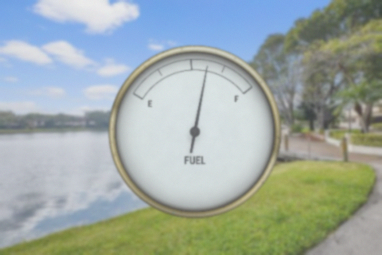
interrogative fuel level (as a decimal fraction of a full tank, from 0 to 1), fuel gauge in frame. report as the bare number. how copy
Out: 0.625
